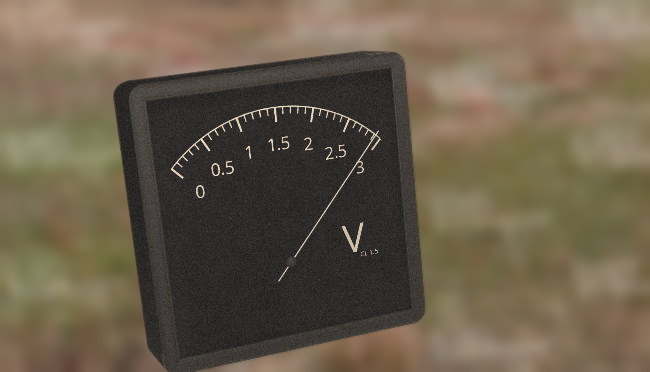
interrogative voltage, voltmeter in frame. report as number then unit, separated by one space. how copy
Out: 2.9 V
